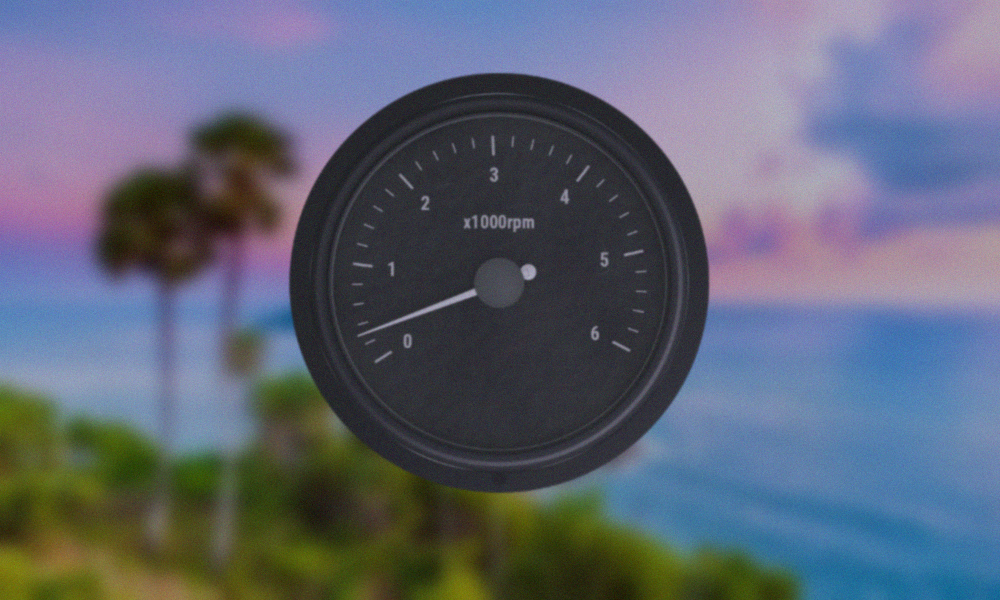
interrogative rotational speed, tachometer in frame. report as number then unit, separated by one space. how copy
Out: 300 rpm
